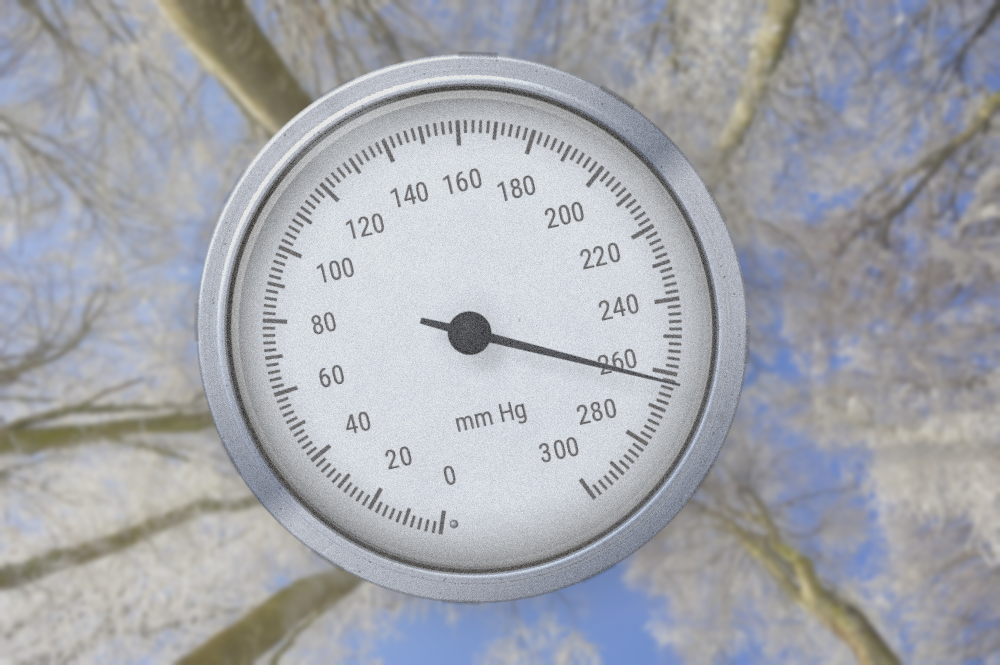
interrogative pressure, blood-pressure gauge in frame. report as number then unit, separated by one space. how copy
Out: 262 mmHg
